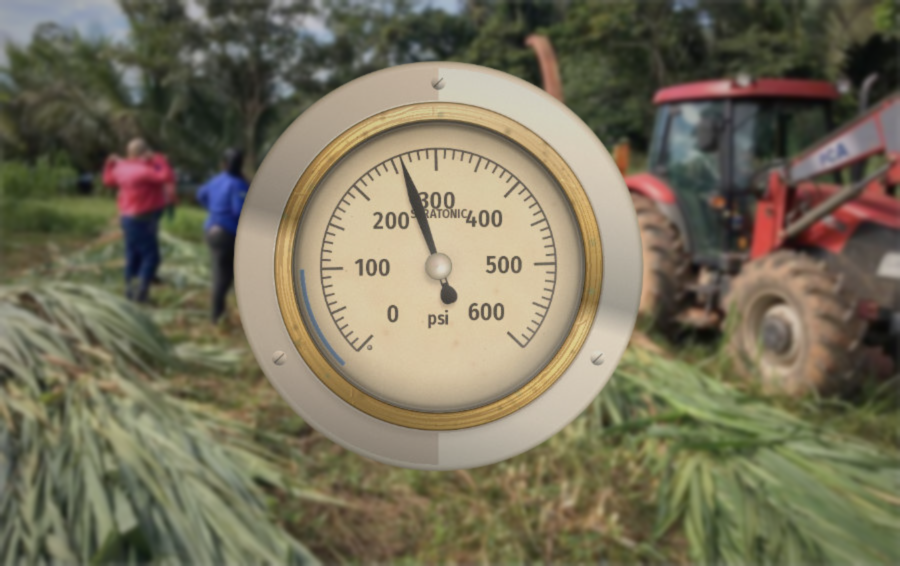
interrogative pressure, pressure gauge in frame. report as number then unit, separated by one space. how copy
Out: 260 psi
